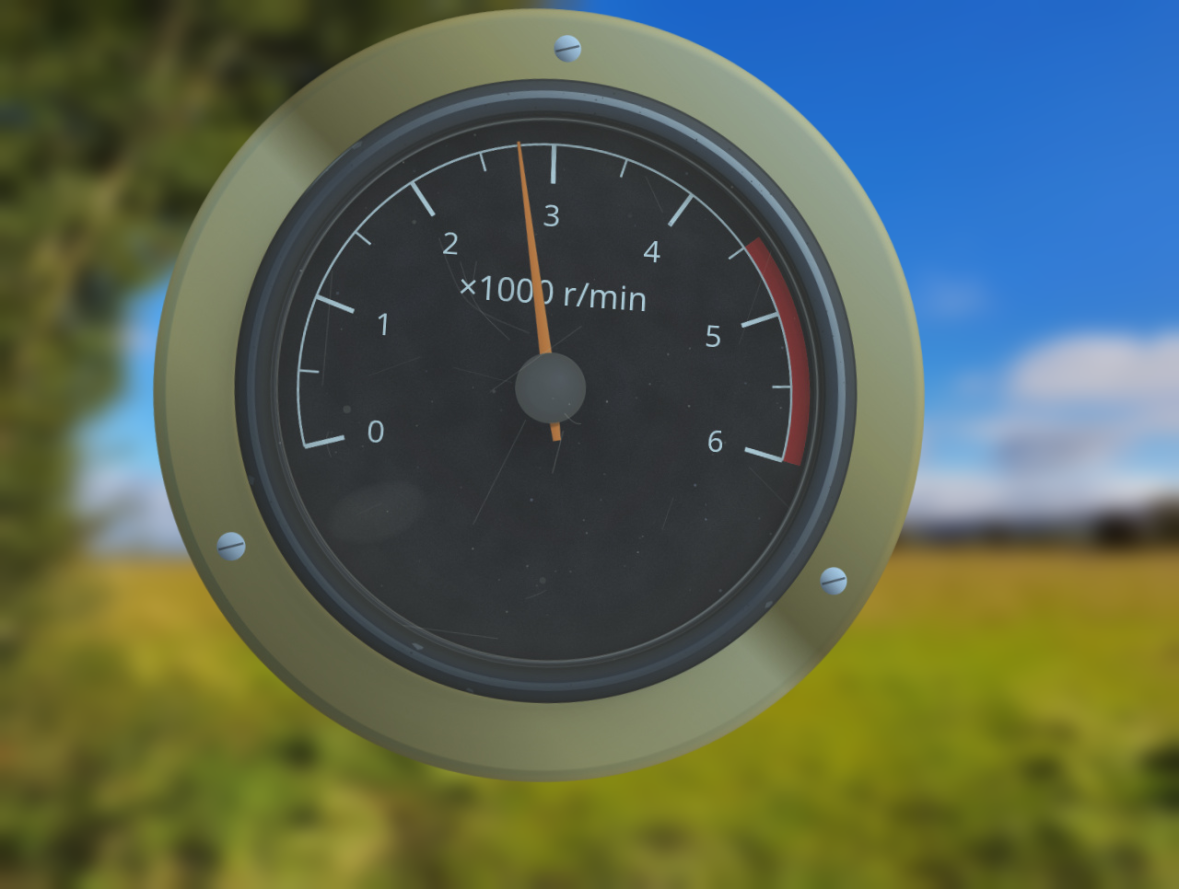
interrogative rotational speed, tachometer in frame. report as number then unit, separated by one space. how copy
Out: 2750 rpm
